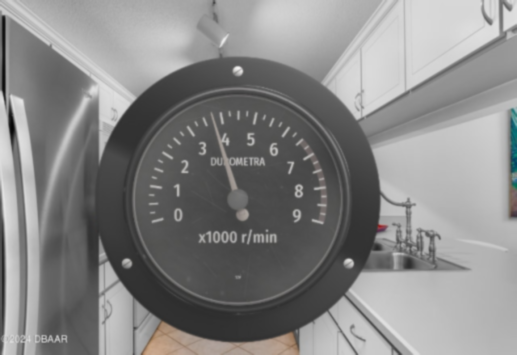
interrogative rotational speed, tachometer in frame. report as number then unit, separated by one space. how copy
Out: 3750 rpm
